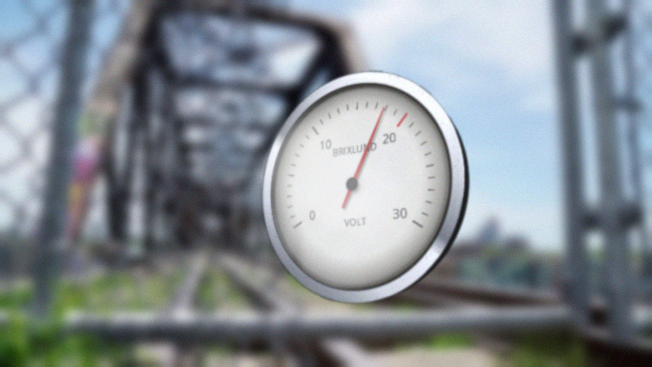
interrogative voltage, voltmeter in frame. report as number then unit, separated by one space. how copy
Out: 18 V
